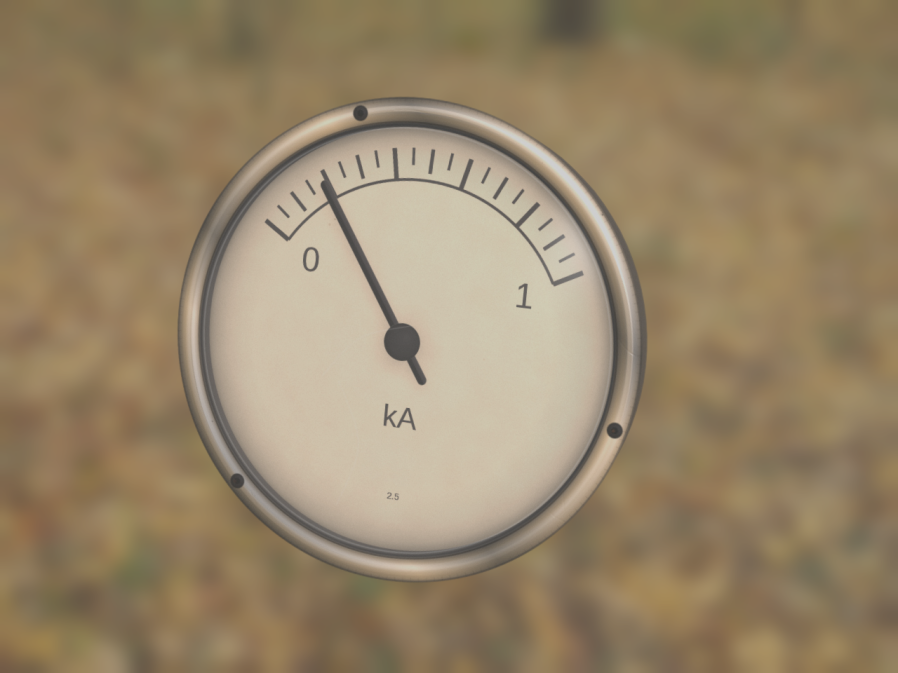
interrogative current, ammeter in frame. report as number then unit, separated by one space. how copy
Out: 0.2 kA
